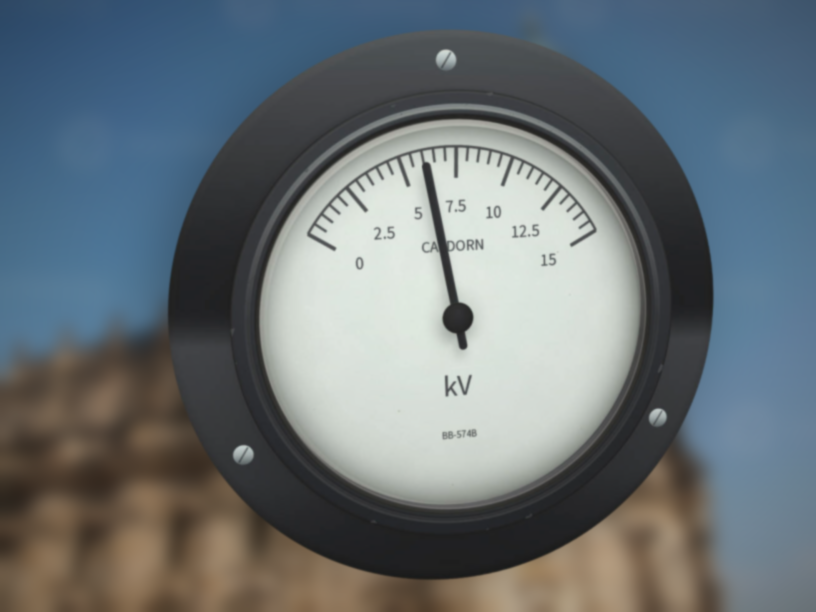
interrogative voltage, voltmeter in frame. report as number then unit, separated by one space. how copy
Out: 6 kV
